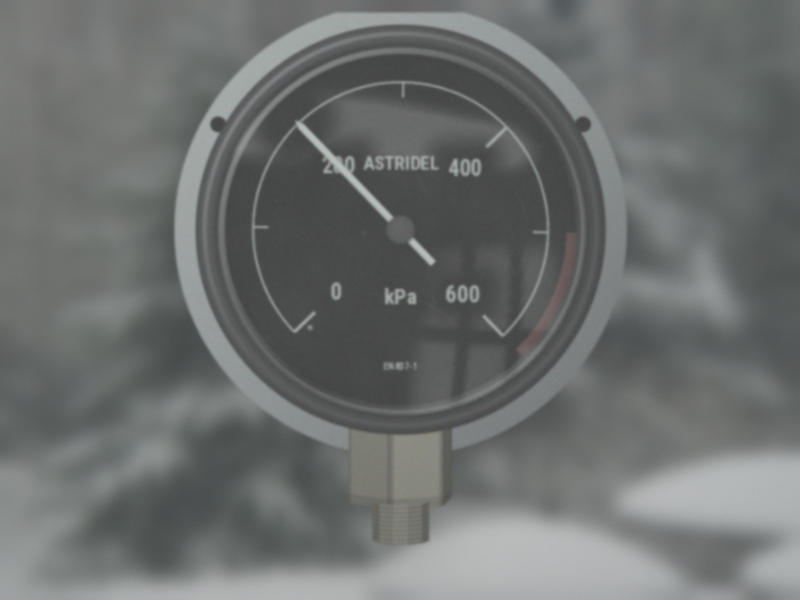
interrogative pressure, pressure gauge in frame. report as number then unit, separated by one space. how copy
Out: 200 kPa
